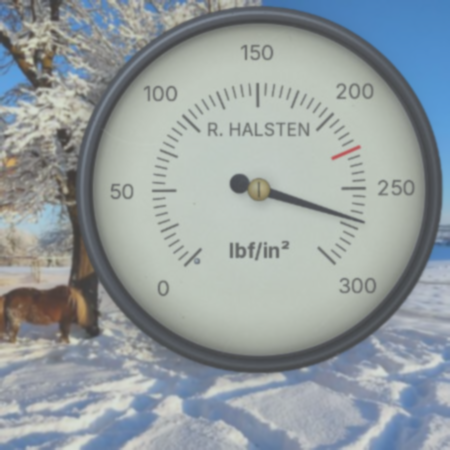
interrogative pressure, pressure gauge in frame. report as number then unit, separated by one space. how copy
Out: 270 psi
